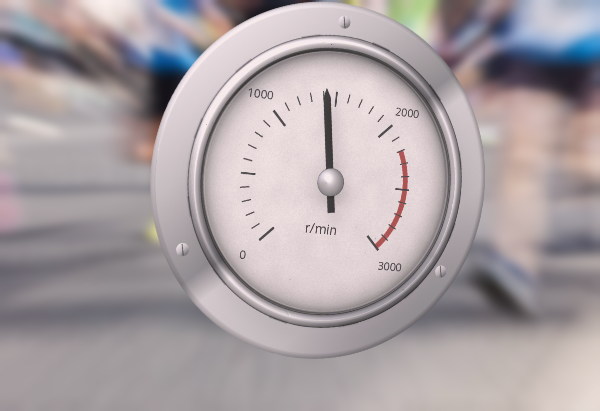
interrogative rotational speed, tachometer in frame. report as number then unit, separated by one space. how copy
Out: 1400 rpm
